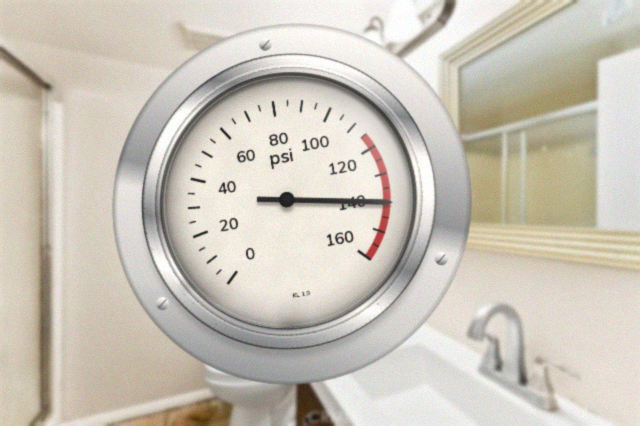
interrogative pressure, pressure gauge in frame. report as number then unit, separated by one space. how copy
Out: 140 psi
